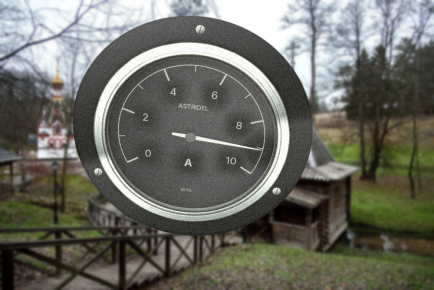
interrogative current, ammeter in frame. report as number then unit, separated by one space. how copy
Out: 9 A
